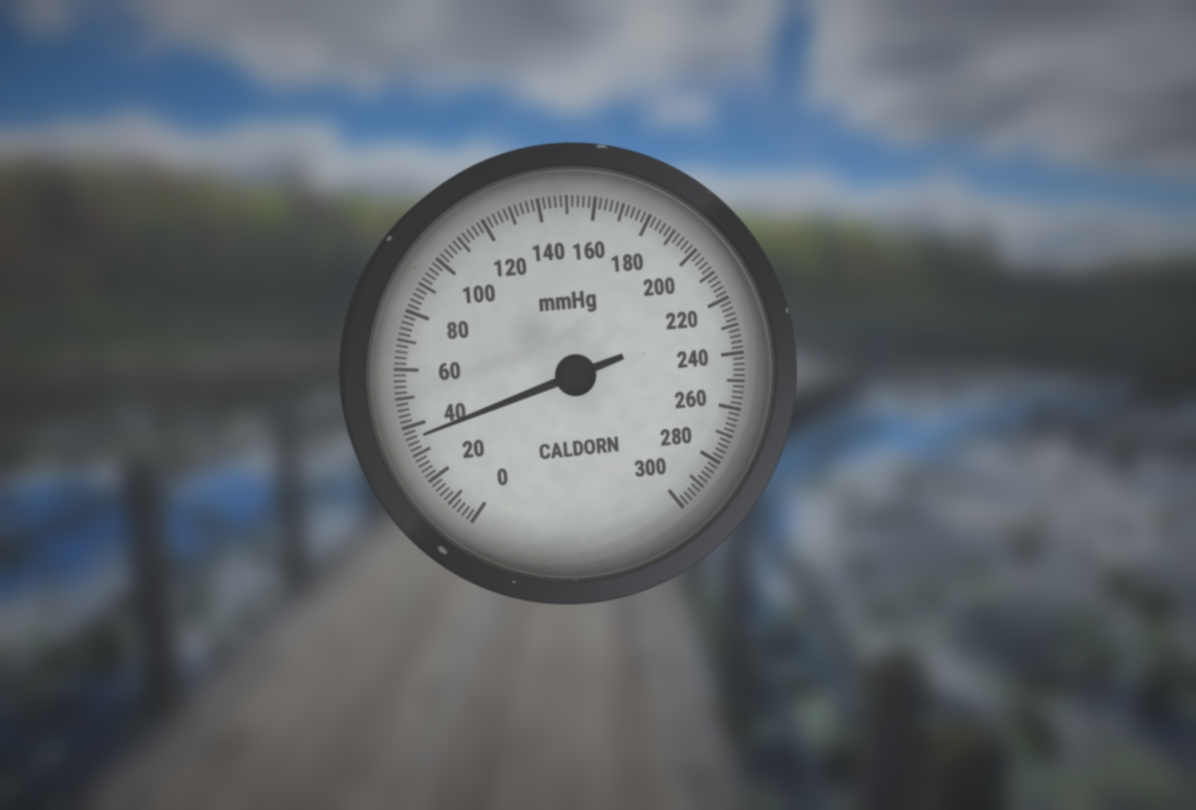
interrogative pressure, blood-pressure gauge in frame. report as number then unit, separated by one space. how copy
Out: 36 mmHg
